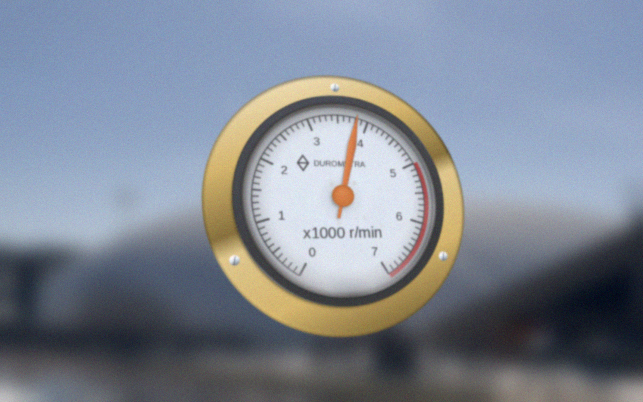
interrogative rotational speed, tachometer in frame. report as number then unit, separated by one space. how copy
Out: 3800 rpm
